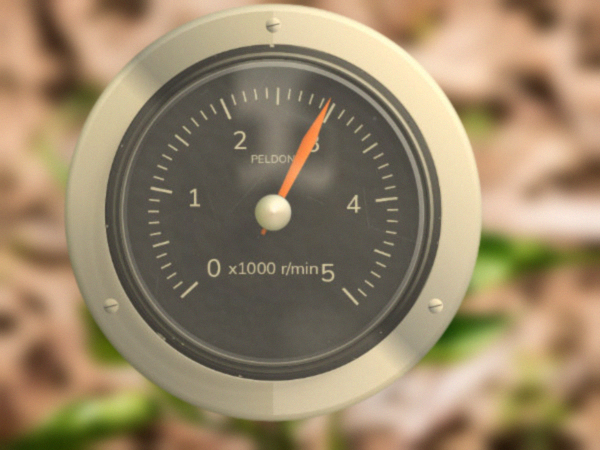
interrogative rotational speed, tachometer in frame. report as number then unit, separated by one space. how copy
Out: 2950 rpm
